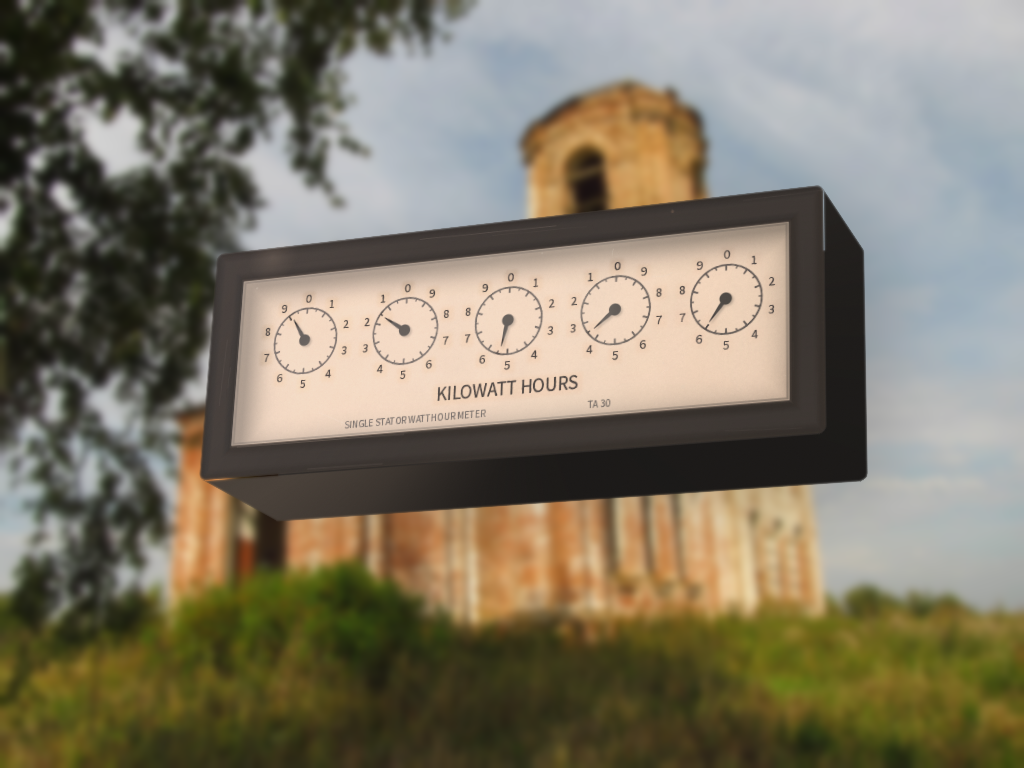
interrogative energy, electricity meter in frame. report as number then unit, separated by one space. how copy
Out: 91536 kWh
